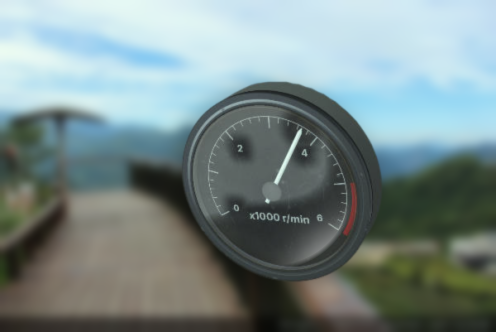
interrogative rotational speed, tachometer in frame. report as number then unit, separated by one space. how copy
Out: 3700 rpm
